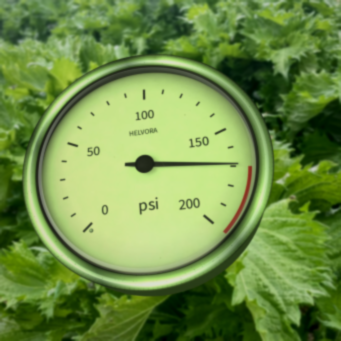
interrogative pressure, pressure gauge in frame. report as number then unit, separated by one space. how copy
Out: 170 psi
